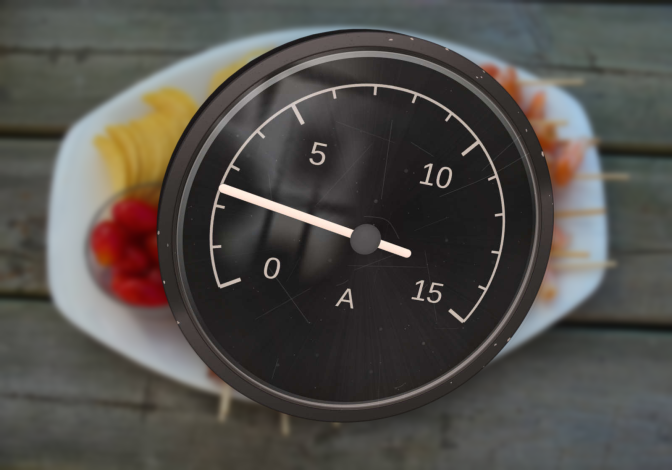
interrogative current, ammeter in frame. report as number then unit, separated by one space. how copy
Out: 2.5 A
